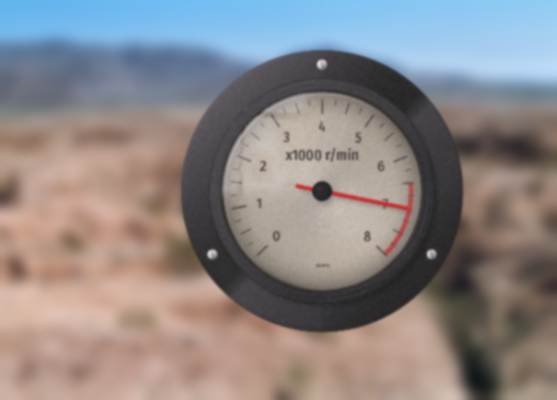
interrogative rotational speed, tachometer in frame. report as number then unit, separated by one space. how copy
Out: 7000 rpm
